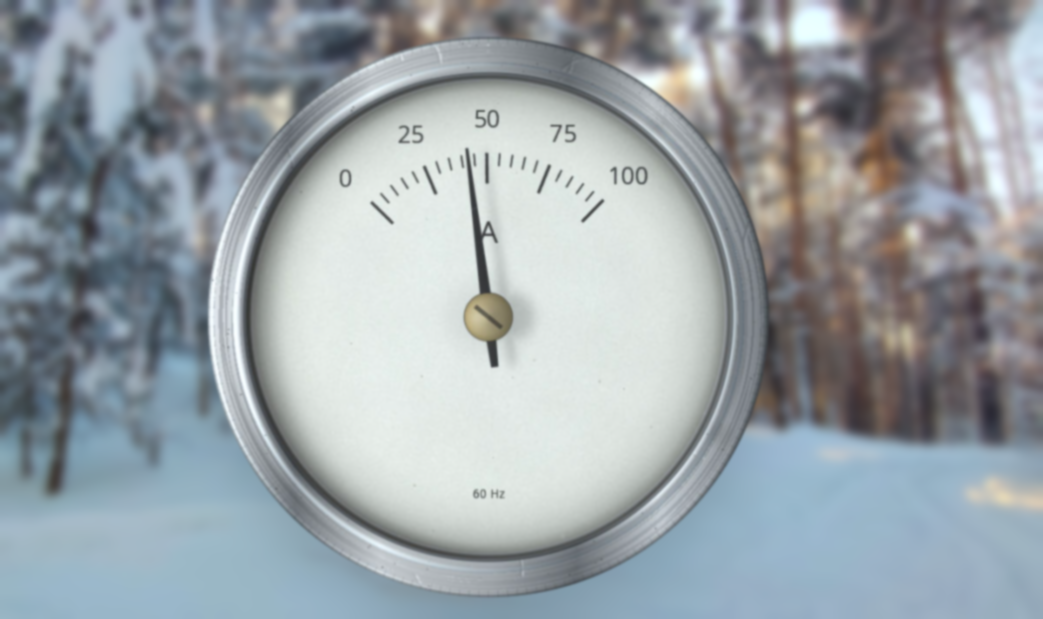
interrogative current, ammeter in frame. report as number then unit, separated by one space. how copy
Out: 42.5 A
